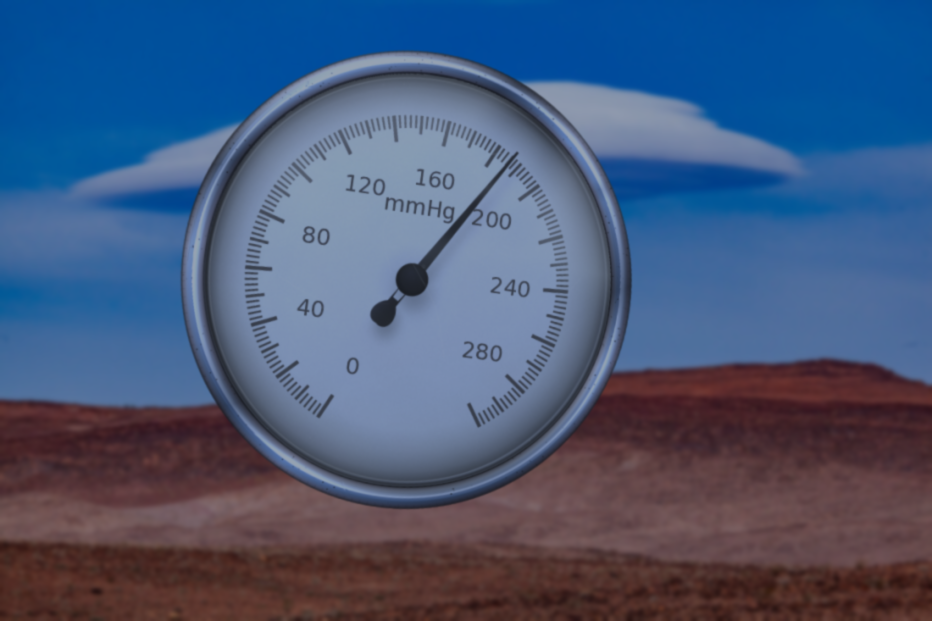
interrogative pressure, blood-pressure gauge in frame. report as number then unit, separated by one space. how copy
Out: 186 mmHg
